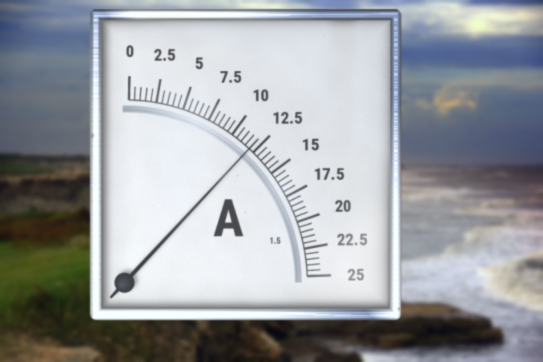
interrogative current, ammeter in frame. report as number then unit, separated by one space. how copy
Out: 12 A
